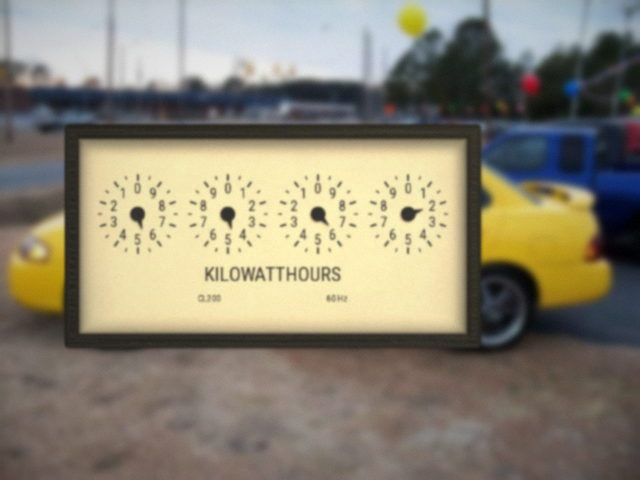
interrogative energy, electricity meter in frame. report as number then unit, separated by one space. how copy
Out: 5462 kWh
